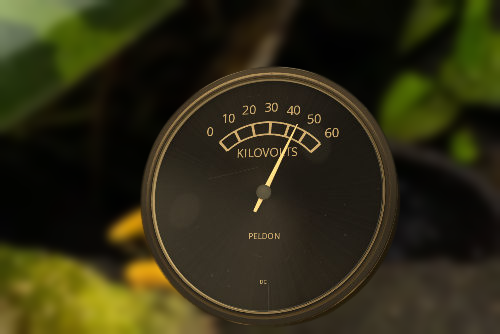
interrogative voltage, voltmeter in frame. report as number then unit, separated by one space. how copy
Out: 45 kV
